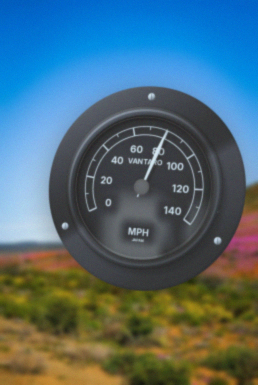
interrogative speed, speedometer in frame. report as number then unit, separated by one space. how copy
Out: 80 mph
